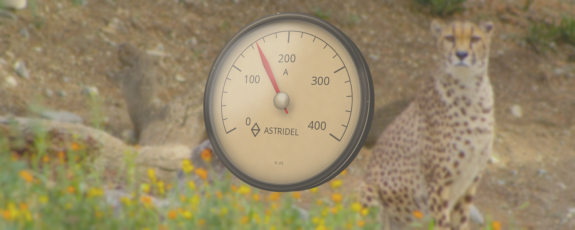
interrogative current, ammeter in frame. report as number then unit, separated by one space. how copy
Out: 150 A
